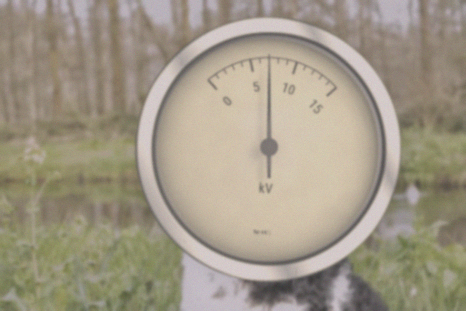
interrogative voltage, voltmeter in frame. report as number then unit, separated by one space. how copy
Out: 7 kV
